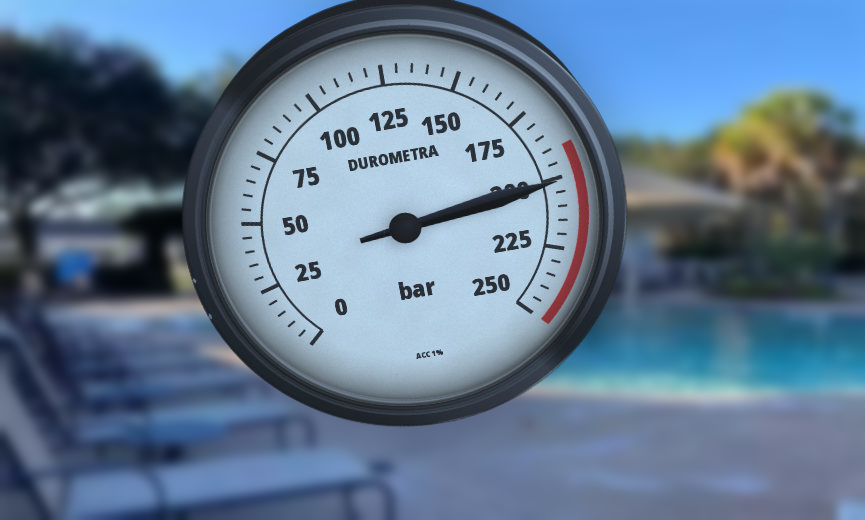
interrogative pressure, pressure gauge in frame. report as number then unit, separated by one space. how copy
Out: 200 bar
